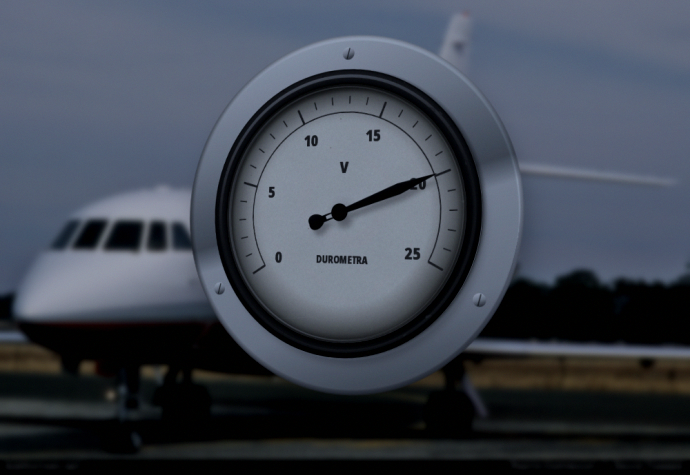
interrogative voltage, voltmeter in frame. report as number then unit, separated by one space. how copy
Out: 20 V
